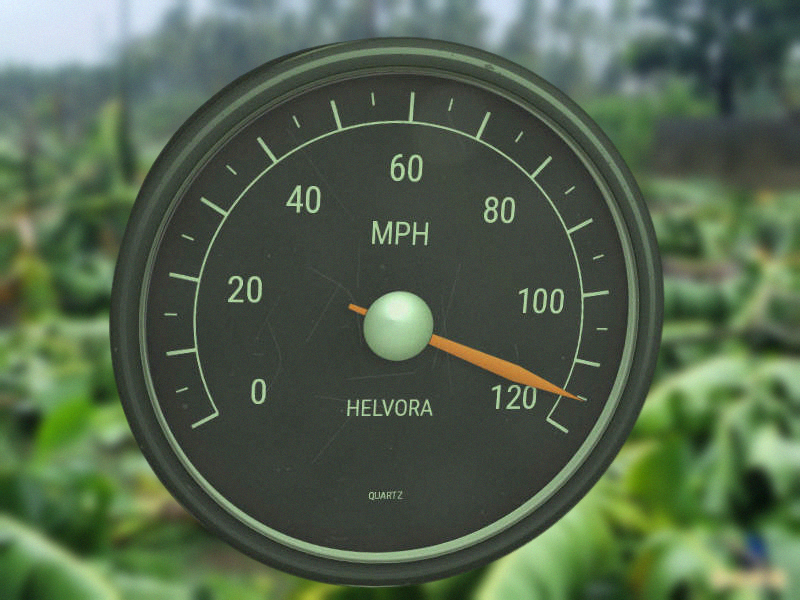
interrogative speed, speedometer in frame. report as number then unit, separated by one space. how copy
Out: 115 mph
